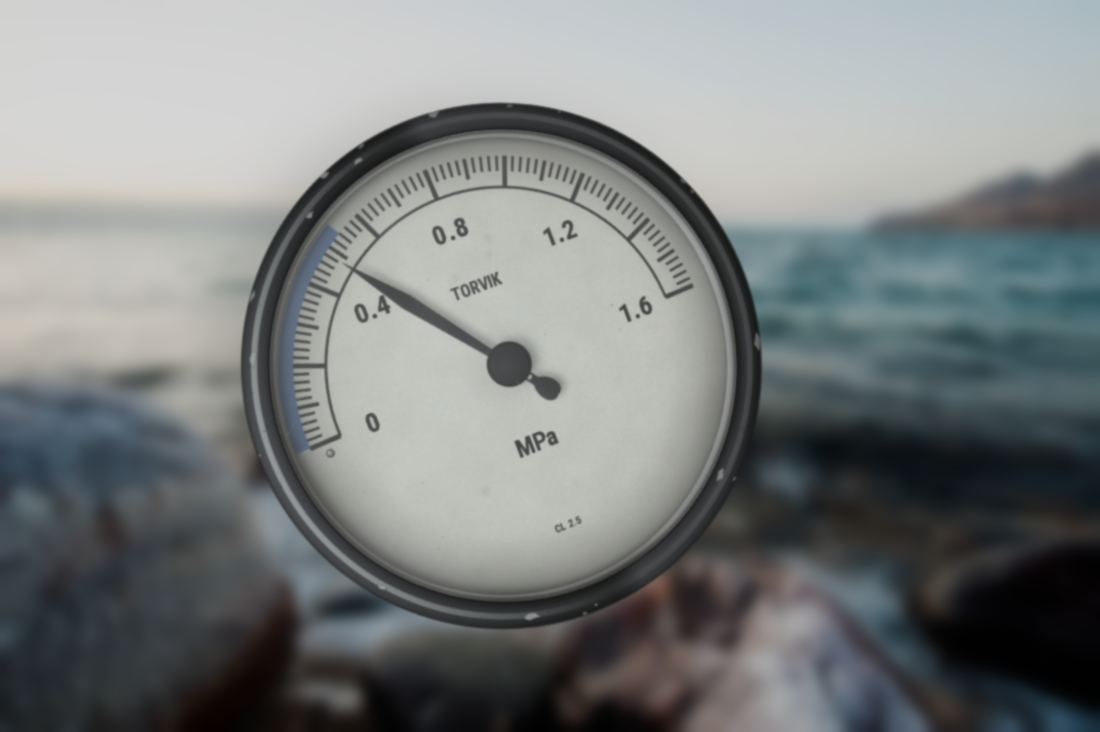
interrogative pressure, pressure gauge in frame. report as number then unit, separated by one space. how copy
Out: 0.48 MPa
